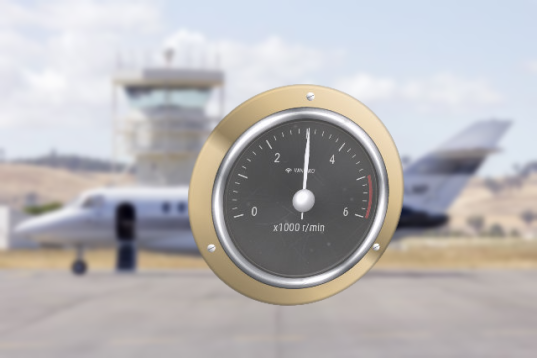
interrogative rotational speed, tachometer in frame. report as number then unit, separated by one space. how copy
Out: 3000 rpm
